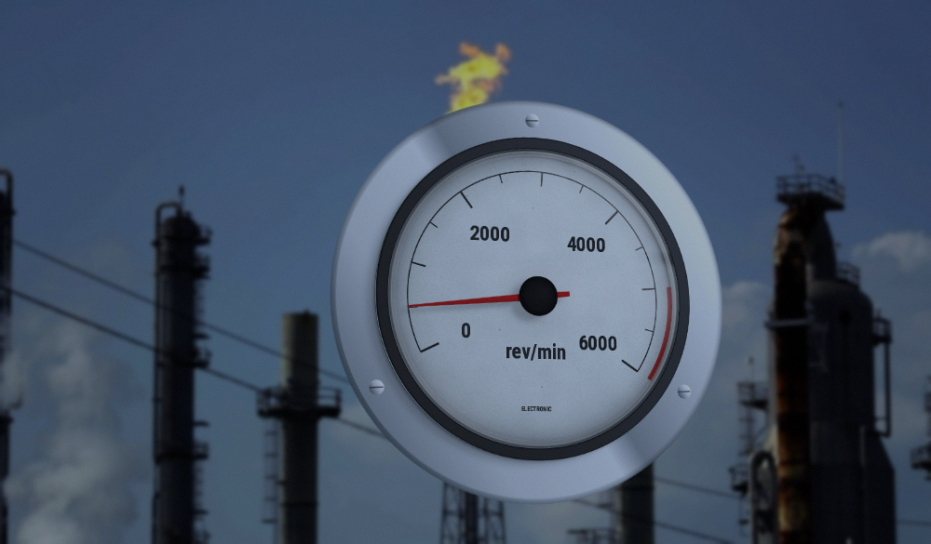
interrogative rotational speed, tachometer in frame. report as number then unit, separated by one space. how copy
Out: 500 rpm
